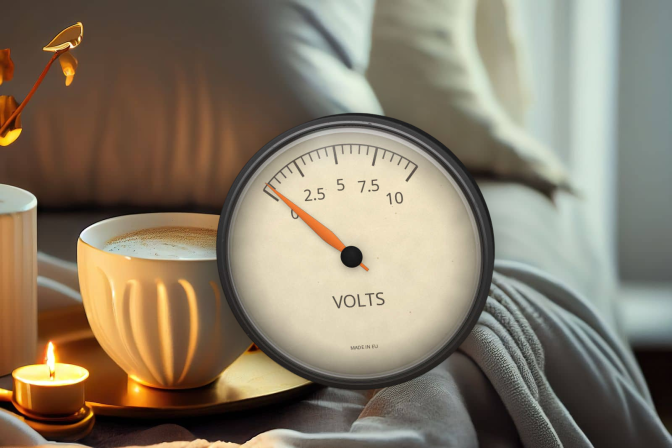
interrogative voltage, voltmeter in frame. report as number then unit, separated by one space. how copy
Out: 0.5 V
